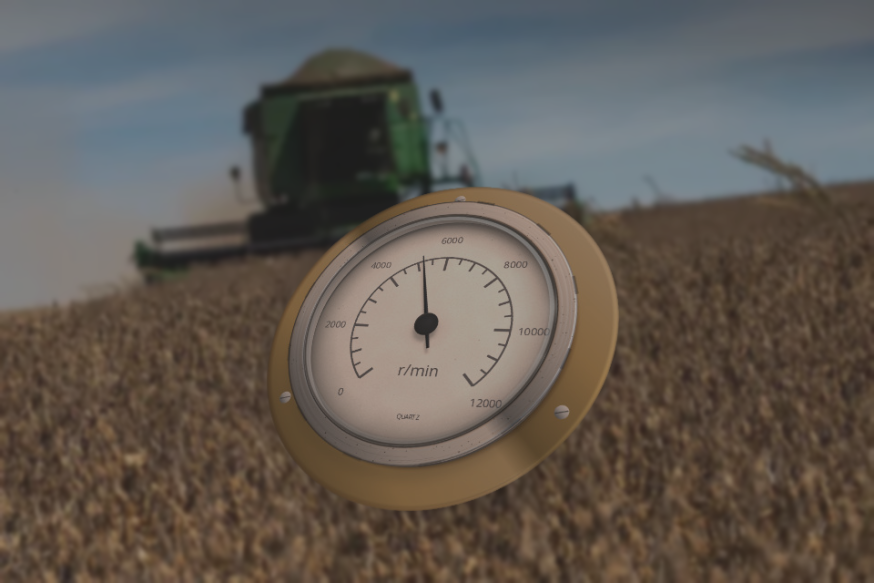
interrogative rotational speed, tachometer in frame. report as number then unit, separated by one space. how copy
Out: 5250 rpm
